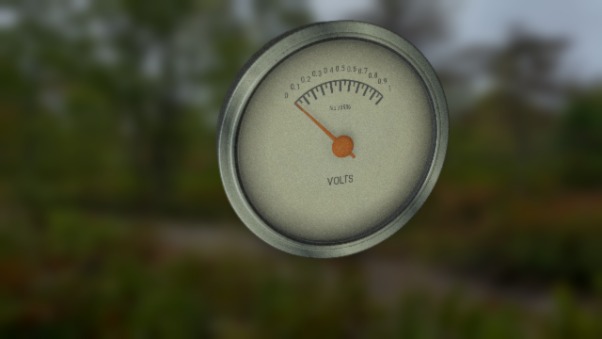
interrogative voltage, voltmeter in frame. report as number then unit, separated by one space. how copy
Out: 0 V
